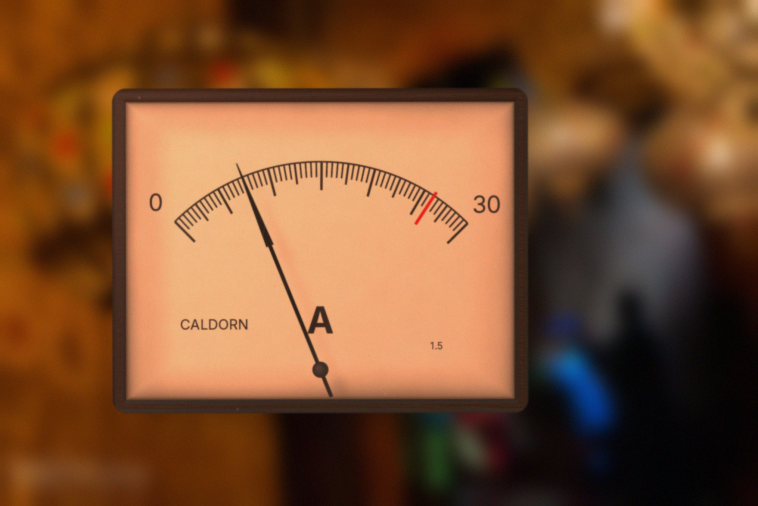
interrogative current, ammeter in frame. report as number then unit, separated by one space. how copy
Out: 7.5 A
